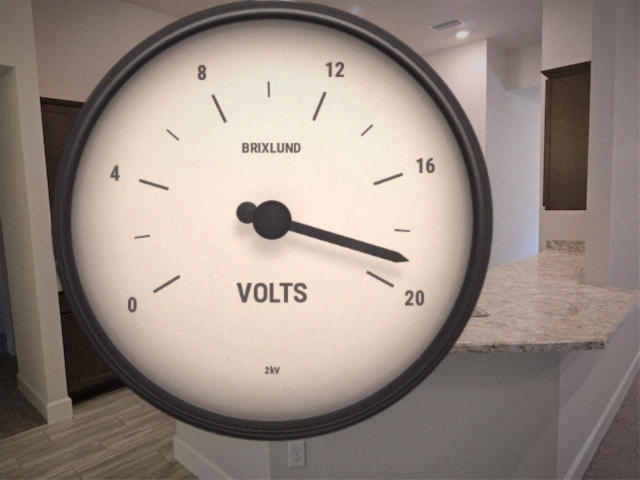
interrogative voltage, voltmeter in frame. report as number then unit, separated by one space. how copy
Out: 19 V
